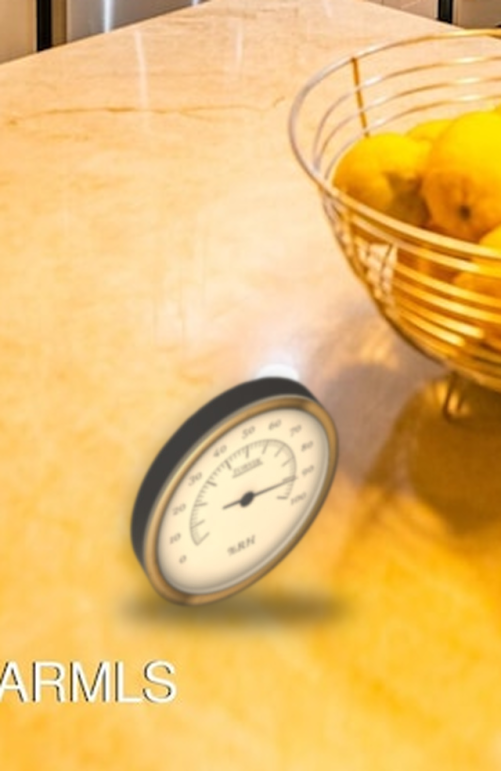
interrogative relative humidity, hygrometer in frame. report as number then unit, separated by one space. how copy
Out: 90 %
